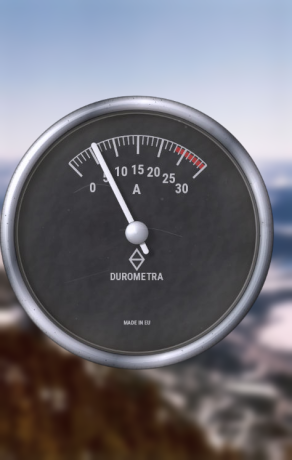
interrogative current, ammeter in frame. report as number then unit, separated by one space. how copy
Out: 6 A
